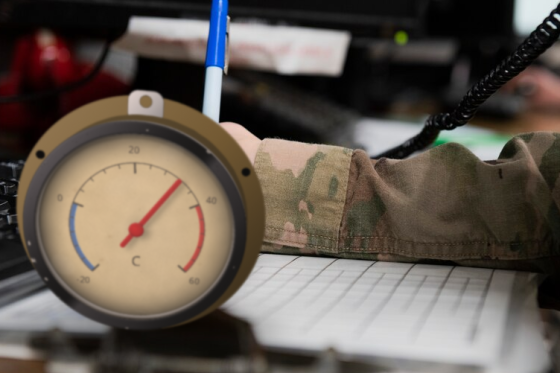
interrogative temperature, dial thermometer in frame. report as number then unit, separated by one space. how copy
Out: 32 °C
